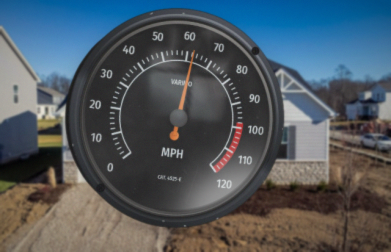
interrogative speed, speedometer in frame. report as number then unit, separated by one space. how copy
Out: 62 mph
